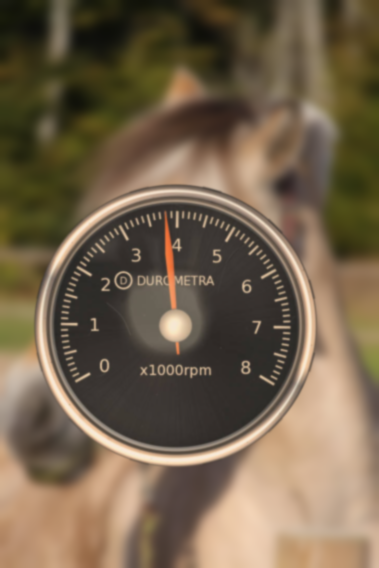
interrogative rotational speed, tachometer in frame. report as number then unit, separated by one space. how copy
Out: 3800 rpm
